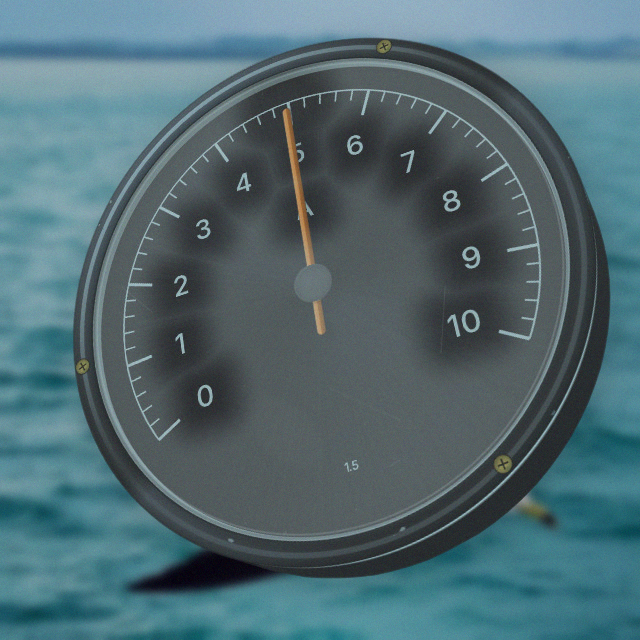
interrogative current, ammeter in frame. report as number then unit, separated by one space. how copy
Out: 5 A
